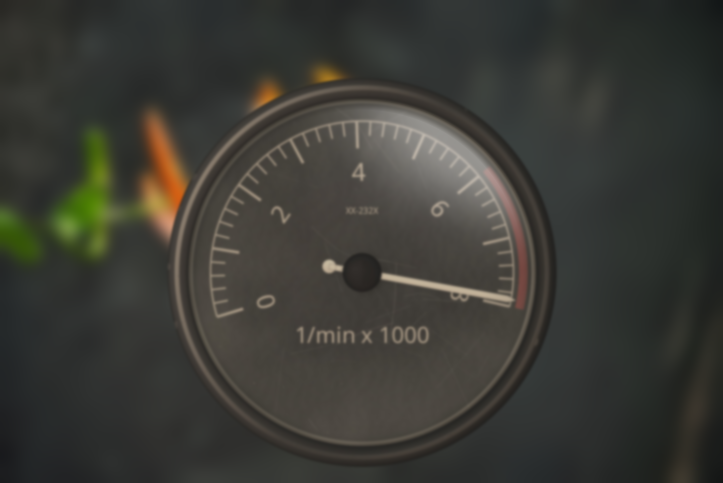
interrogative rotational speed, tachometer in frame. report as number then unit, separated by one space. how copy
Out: 7900 rpm
